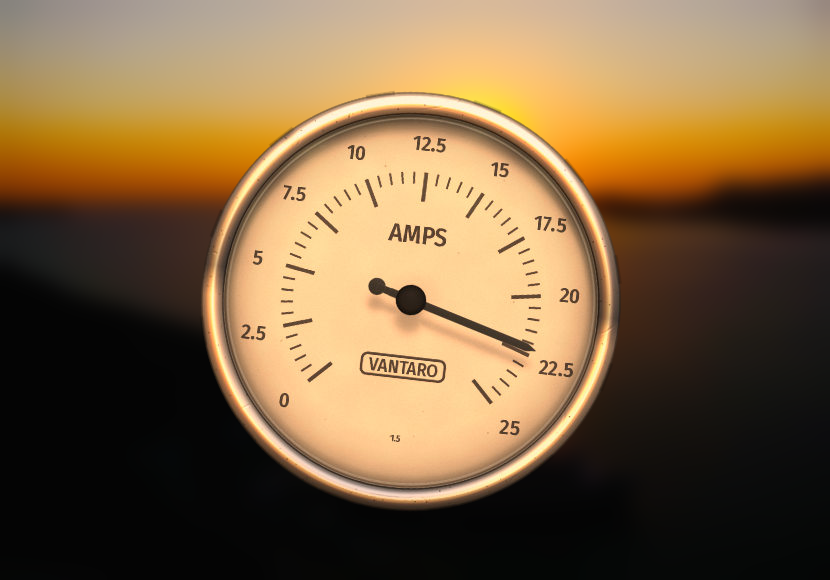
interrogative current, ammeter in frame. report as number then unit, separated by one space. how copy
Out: 22.25 A
